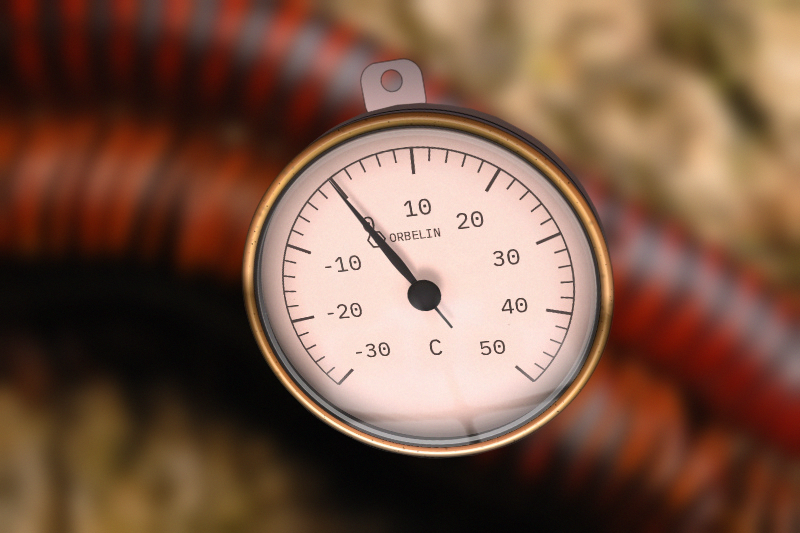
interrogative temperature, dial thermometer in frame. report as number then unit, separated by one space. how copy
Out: 0 °C
